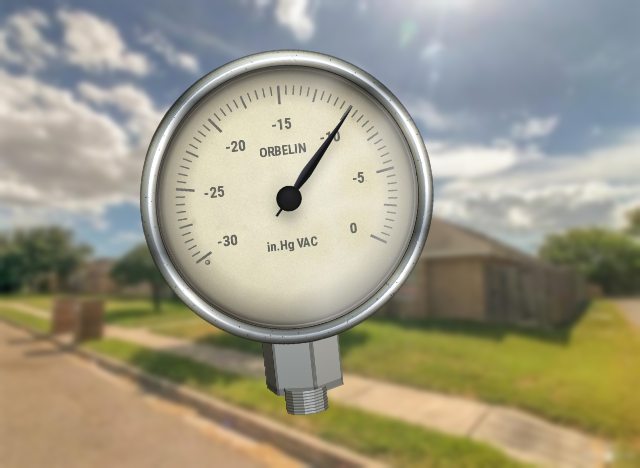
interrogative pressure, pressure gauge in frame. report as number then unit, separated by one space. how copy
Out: -10 inHg
